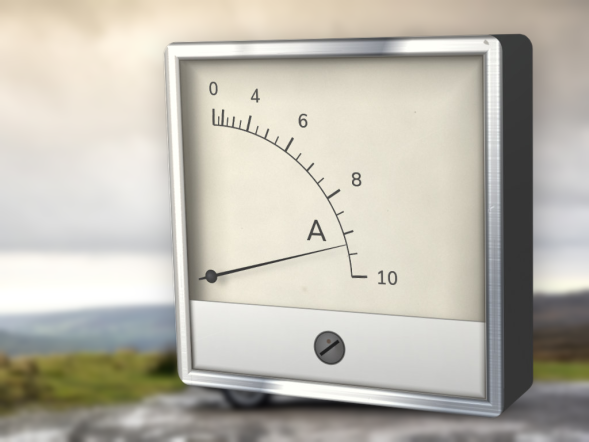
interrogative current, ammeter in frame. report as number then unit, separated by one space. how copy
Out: 9.25 A
